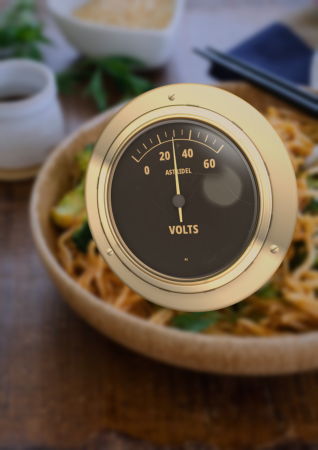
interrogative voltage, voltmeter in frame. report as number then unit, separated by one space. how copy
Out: 30 V
